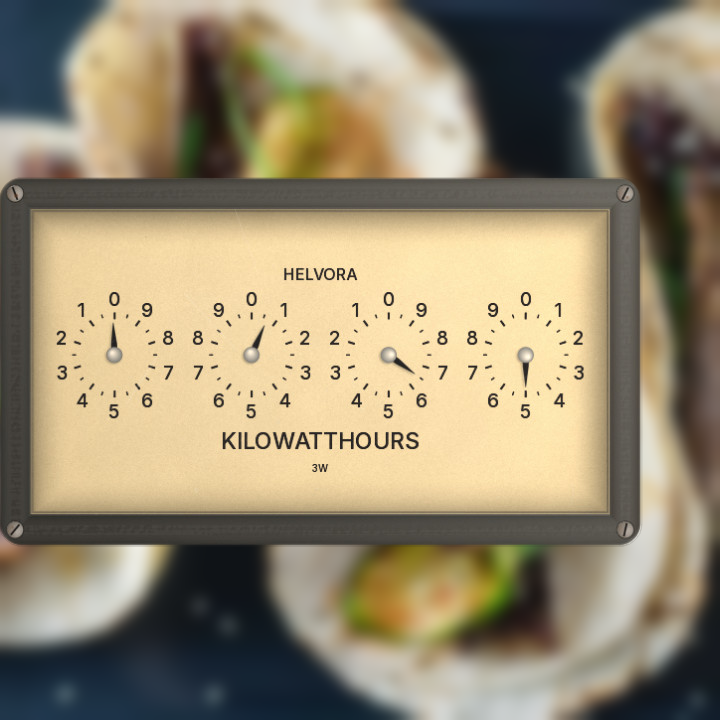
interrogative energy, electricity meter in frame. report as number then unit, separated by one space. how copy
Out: 65 kWh
